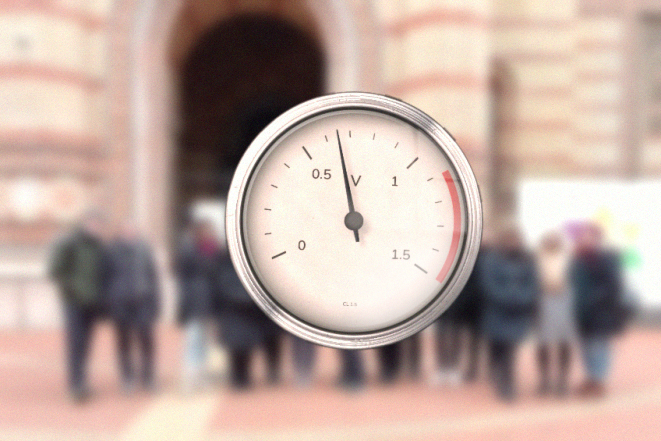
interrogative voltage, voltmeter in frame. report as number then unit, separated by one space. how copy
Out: 0.65 V
